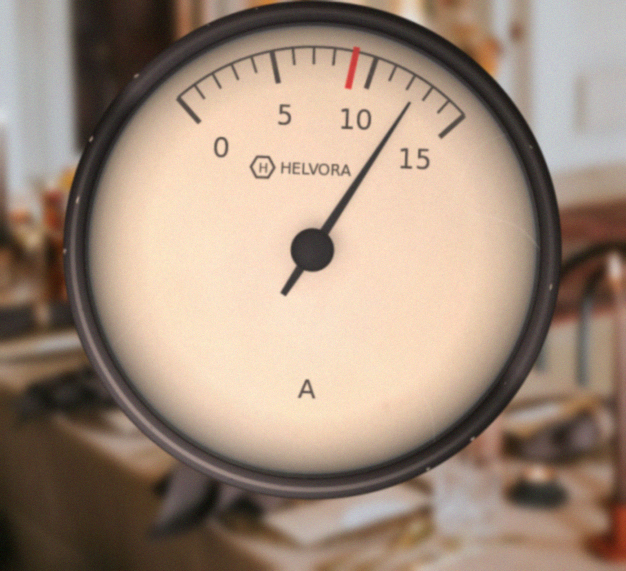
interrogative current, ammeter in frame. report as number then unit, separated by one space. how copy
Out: 12.5 A
